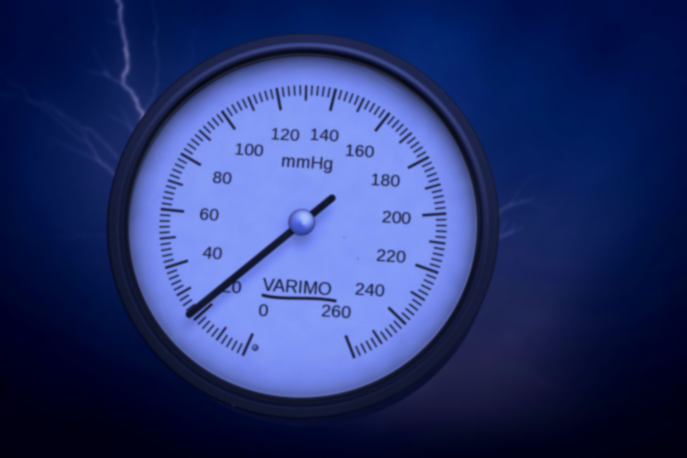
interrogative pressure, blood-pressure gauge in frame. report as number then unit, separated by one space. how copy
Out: 22 mmHg
